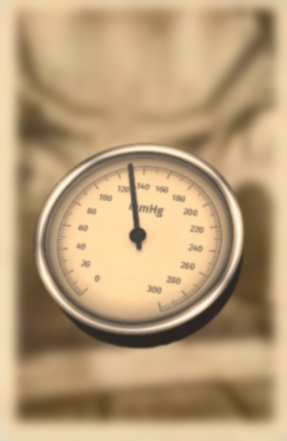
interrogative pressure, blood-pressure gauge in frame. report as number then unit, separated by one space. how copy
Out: 130 mmHg
